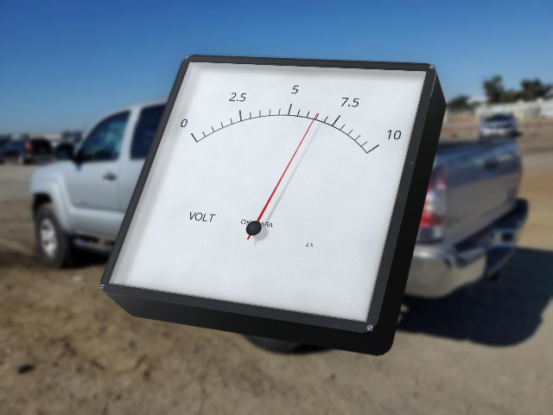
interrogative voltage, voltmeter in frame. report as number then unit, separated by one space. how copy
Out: 6.5 V
